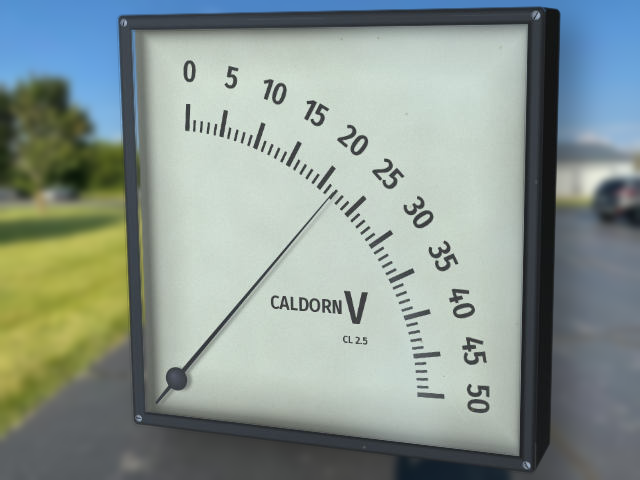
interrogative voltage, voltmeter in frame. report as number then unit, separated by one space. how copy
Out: 22 V
